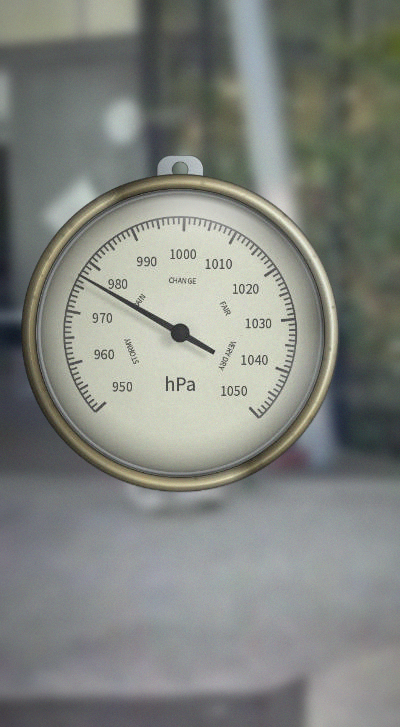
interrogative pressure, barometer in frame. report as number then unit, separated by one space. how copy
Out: 977 hPa
